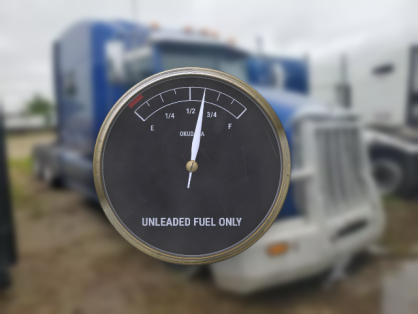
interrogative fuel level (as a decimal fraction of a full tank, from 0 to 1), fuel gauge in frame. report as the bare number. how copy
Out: 0.625
